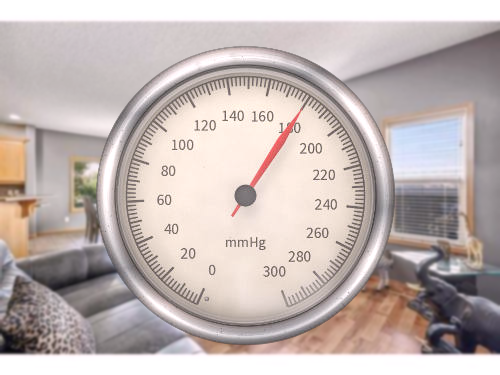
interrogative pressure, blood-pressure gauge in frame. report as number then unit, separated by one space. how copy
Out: 180 mmHg
